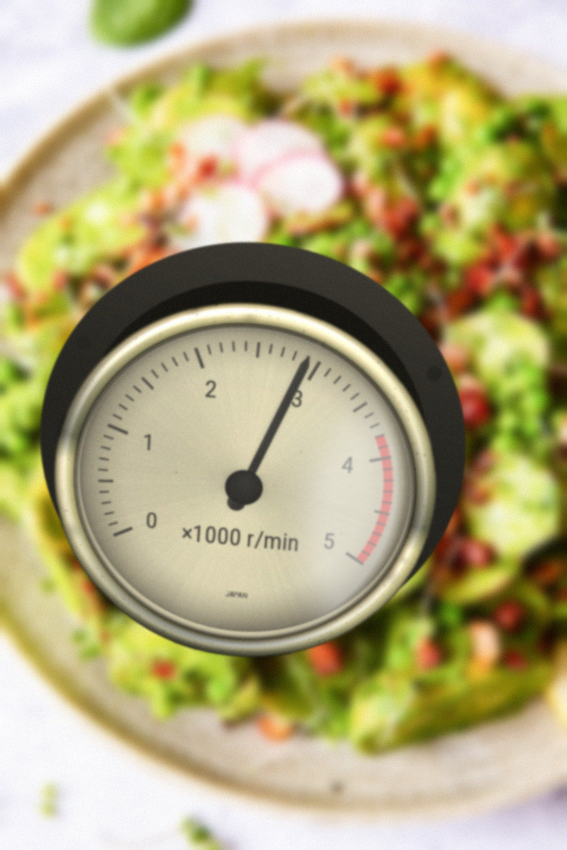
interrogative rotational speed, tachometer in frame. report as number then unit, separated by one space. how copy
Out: 2900 rpm
